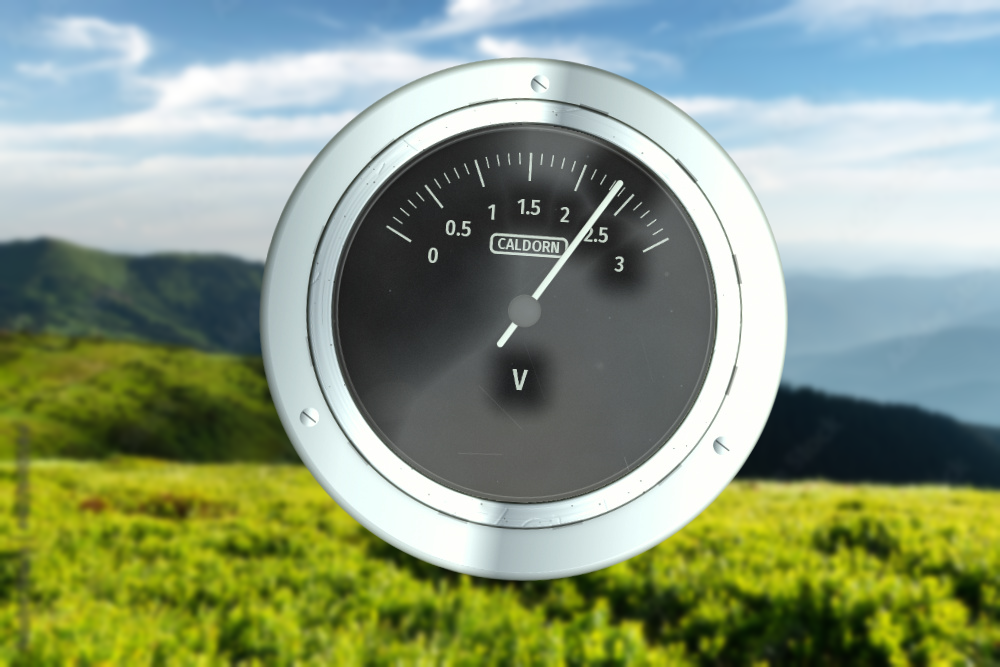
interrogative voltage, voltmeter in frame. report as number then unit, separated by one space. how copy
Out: 2.35 V
